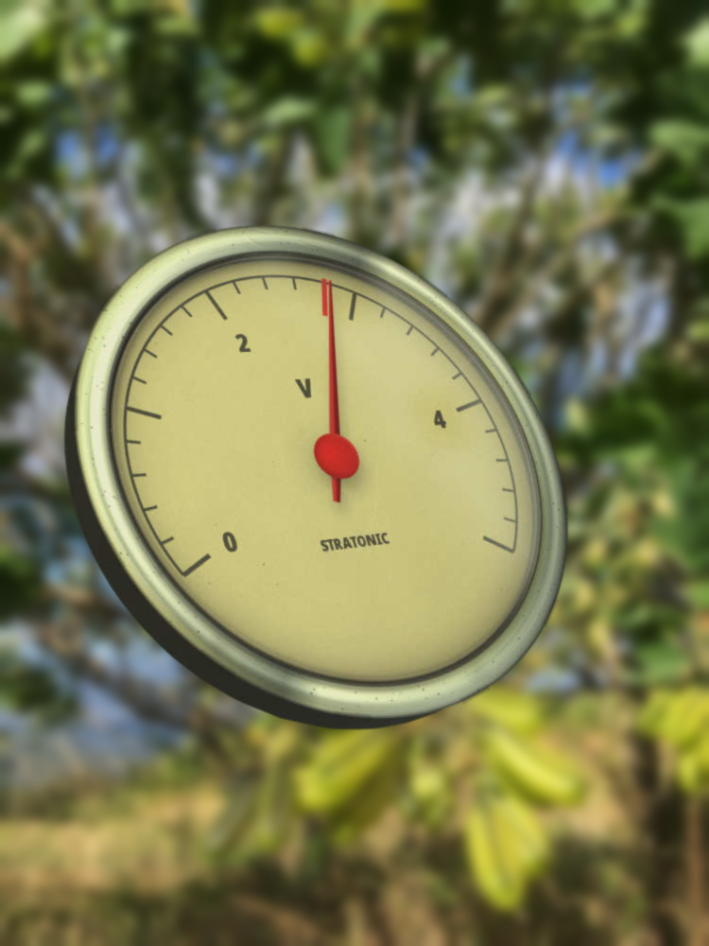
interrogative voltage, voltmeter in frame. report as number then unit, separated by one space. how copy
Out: 2.8 V
